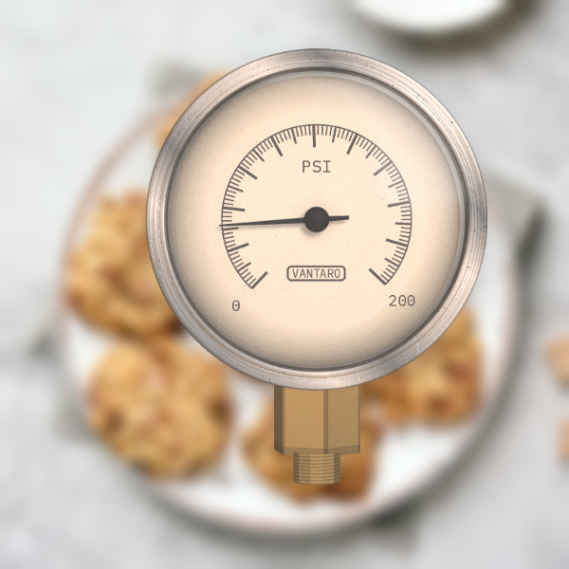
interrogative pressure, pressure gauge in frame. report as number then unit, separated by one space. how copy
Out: 32 psi
